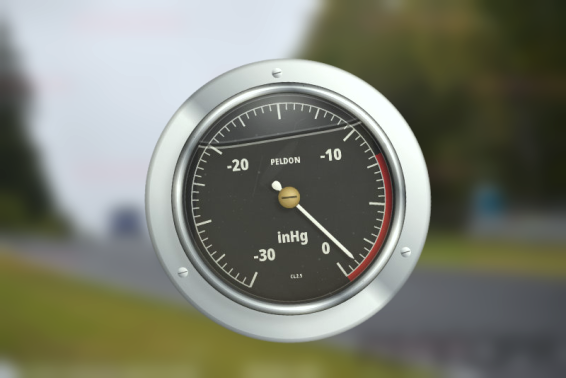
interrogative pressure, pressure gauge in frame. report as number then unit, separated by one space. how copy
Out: -1 inHg
